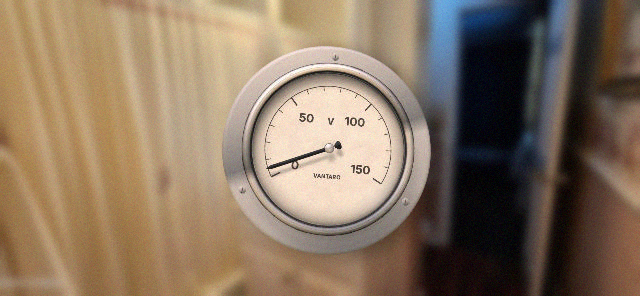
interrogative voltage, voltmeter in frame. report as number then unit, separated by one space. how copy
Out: 5 V
